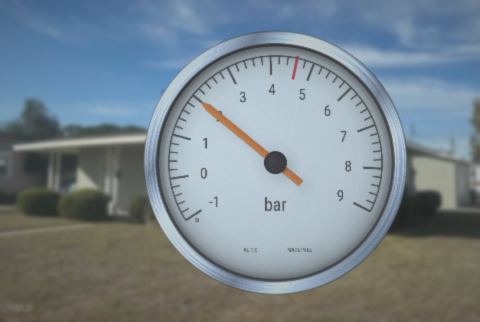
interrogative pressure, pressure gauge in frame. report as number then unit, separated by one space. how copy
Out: 2 bar
